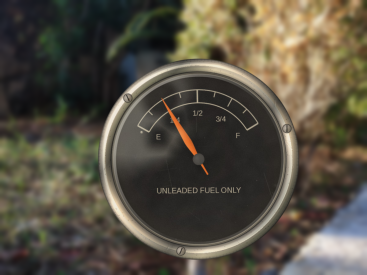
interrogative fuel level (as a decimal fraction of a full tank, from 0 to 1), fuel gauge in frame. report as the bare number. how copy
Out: 0.25
